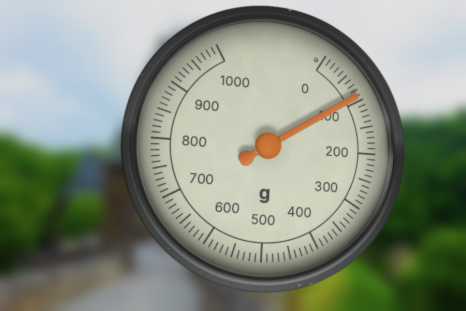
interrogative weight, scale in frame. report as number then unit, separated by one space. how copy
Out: 90 g
